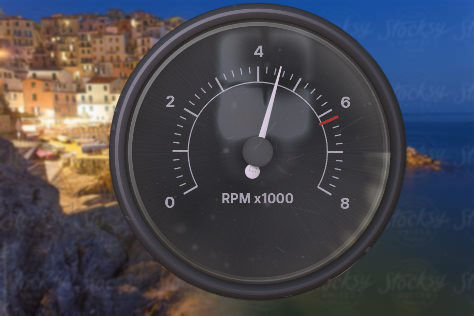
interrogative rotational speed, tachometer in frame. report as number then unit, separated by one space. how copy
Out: 4500 rpm
